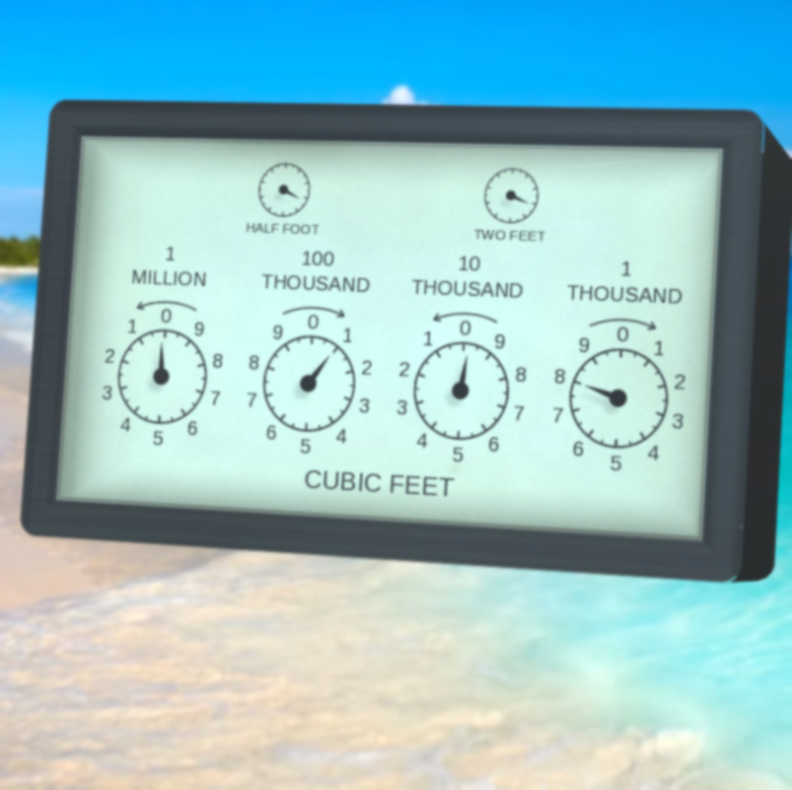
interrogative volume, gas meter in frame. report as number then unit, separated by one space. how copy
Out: 9800 ft³
